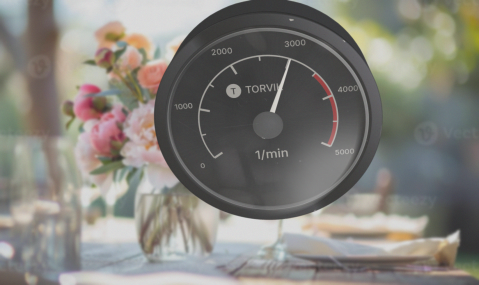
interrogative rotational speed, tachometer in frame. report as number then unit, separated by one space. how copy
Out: 3000 rpm
